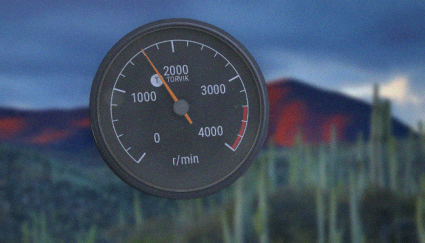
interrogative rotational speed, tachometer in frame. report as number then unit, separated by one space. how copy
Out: 1600 rpm
